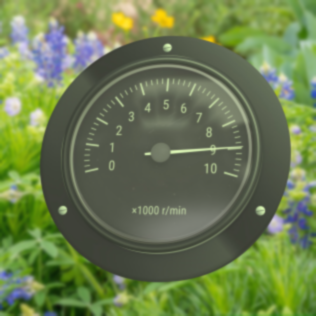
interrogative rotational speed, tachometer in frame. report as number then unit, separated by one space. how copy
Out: 9000 rpm
